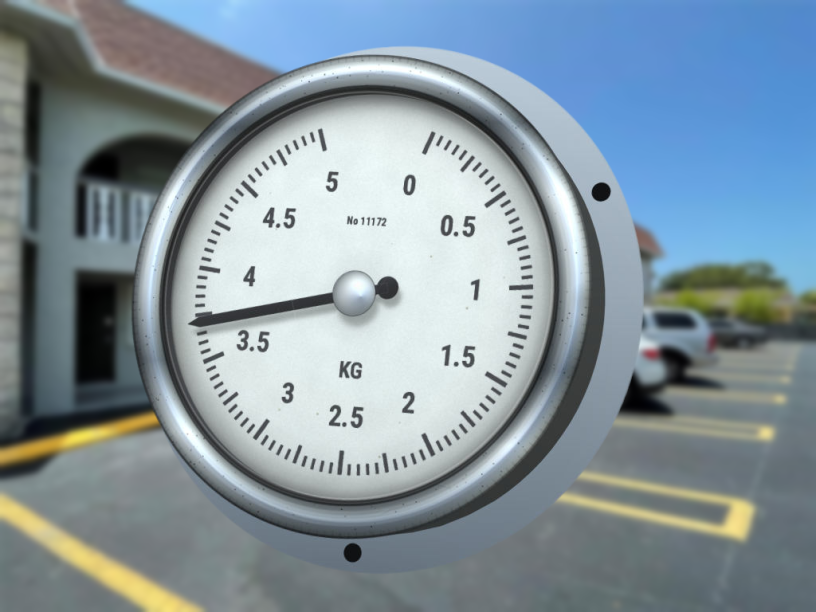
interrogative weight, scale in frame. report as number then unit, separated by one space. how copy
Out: 3.7 kg
